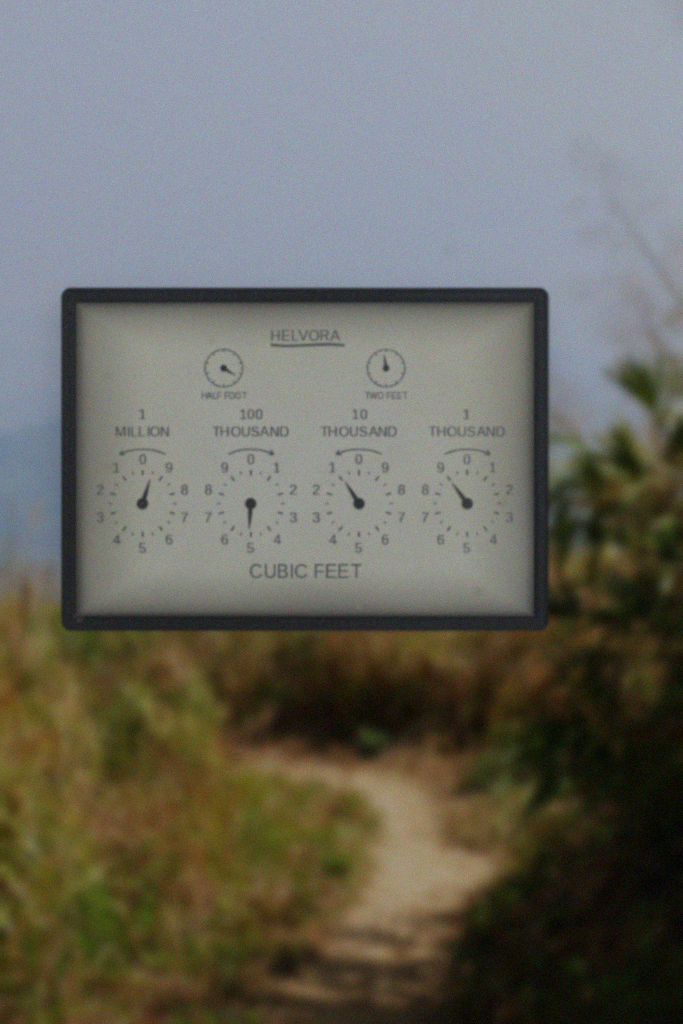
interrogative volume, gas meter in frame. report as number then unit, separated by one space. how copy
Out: 950900 ft³
